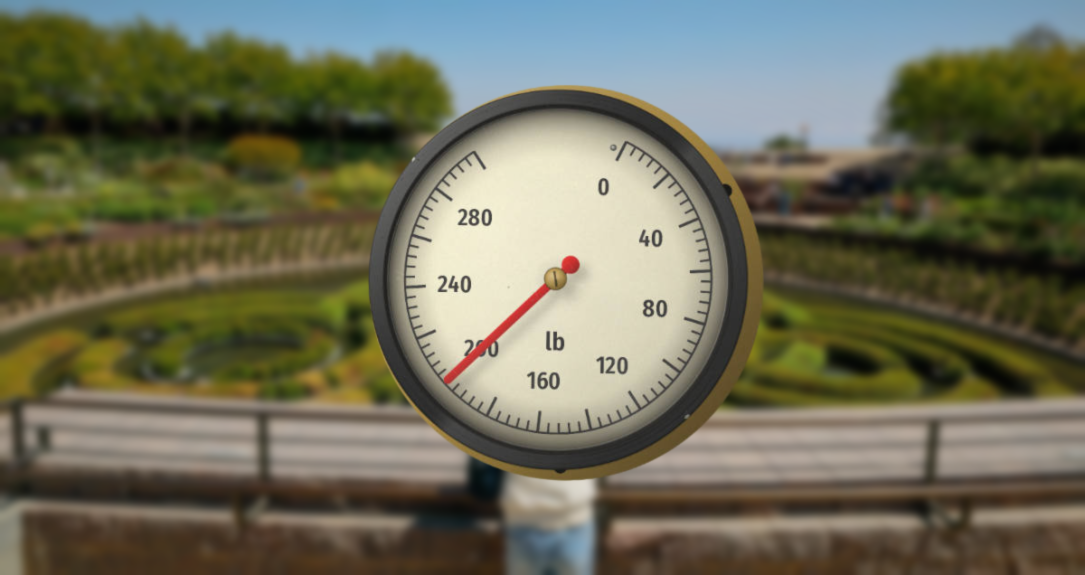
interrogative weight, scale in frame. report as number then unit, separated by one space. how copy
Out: 200 lb
